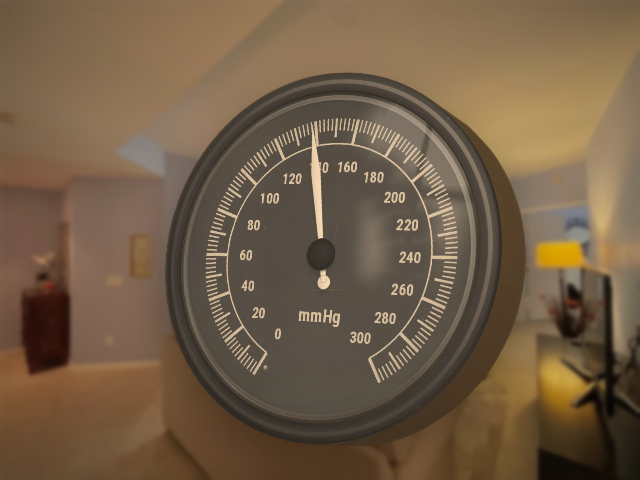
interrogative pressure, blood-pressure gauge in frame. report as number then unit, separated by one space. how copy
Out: 140 mmHg
